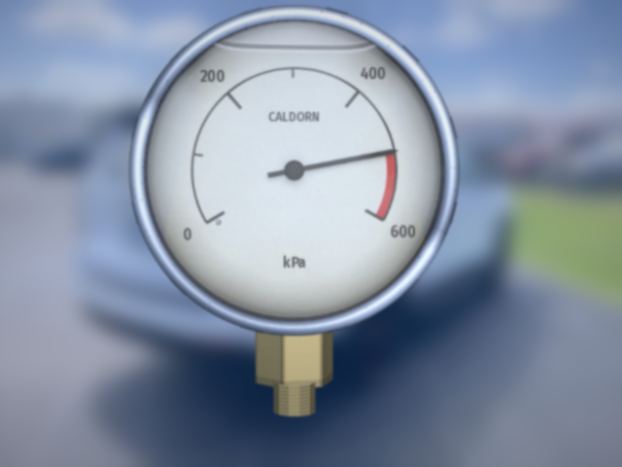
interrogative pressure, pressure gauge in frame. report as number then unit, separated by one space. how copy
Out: 500 kPa
